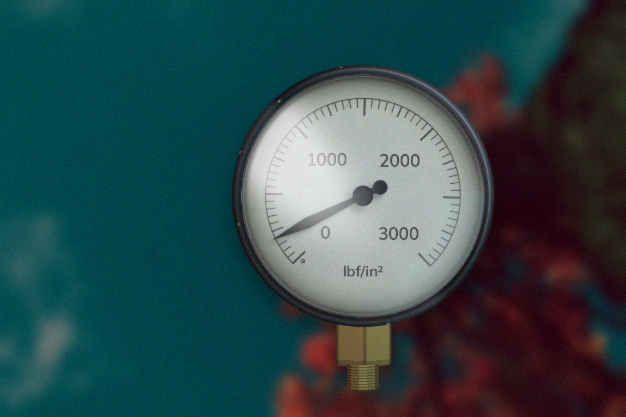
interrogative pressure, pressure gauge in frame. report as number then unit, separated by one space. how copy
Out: 200 psi
